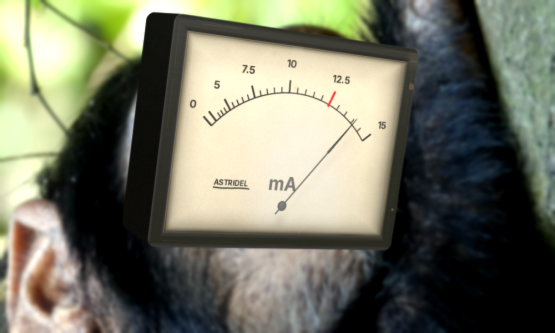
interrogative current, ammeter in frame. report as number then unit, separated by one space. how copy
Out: 14 mA
